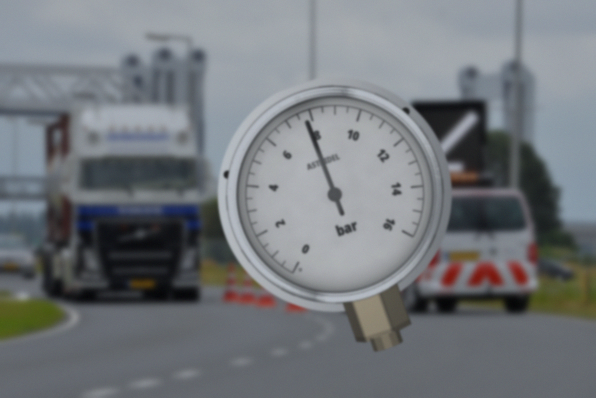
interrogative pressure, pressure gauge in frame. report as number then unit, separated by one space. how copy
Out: 7.75 bar
